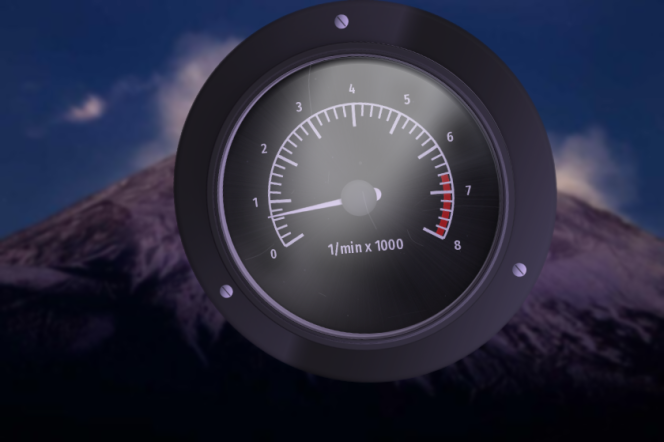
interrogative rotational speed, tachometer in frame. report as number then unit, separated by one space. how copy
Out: 700 rpm
